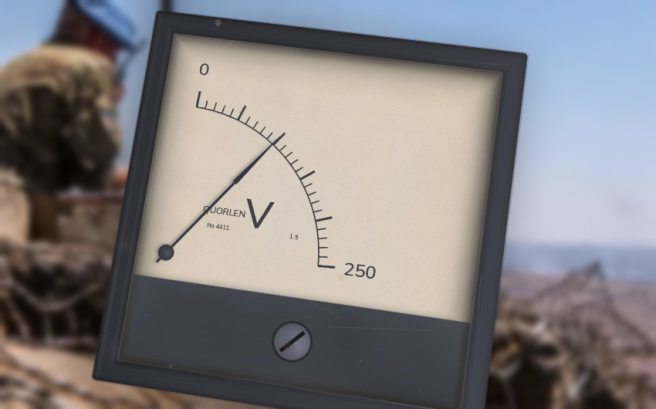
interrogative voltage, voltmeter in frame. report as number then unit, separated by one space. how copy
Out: 100 V
